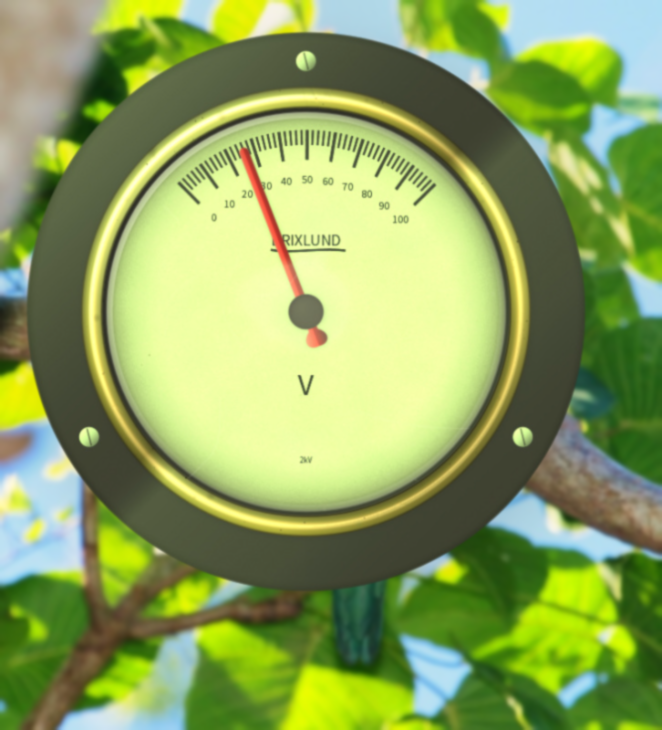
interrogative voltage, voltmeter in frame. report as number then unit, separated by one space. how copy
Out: 26 V
